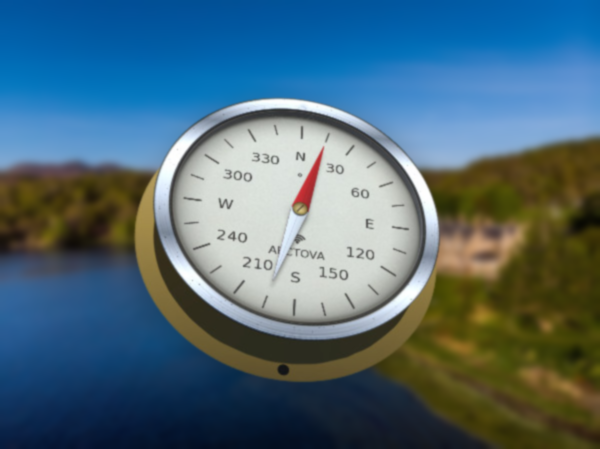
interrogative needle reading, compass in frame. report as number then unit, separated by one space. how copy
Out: 15 °
